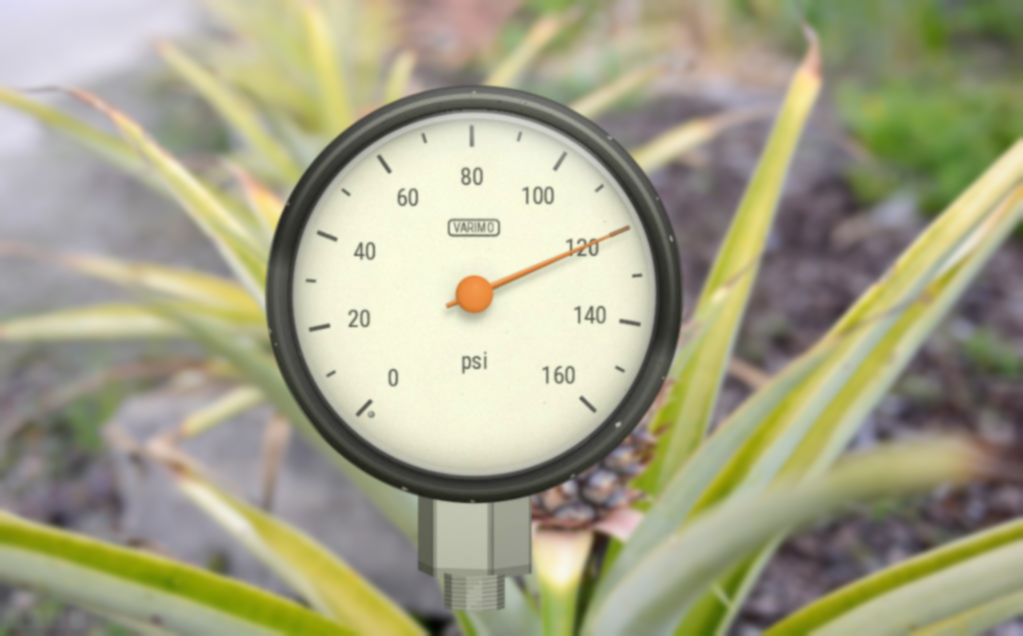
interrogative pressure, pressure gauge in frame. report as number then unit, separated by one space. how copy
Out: 120 psi
